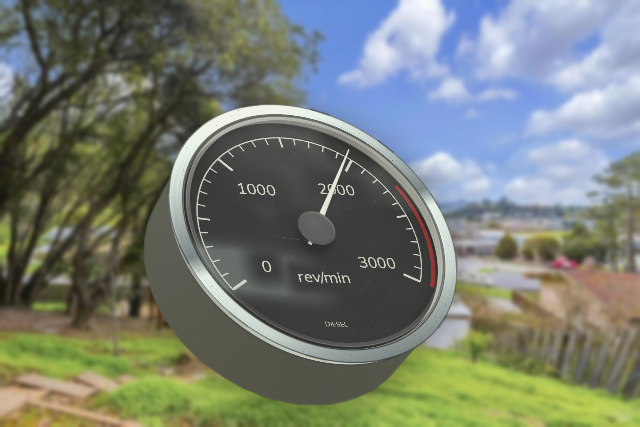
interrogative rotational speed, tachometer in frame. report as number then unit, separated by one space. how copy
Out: 1950 rpm
